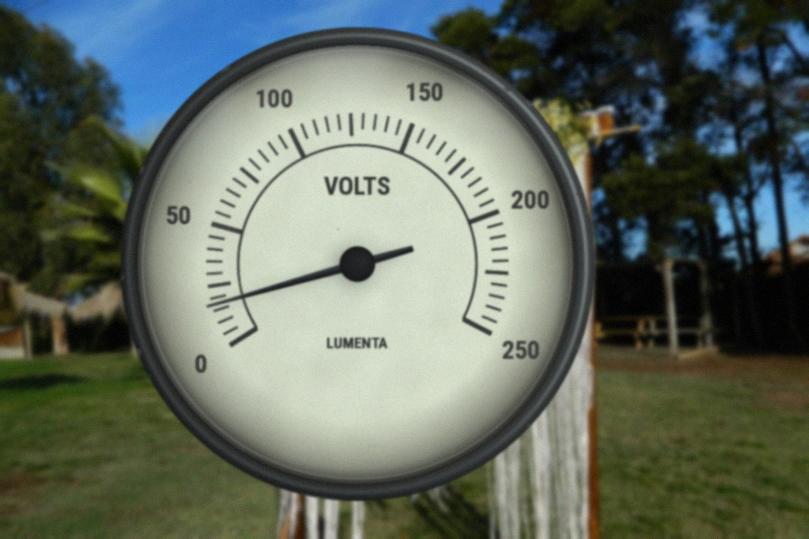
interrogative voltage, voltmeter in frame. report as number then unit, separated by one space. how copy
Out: 17.5 V
